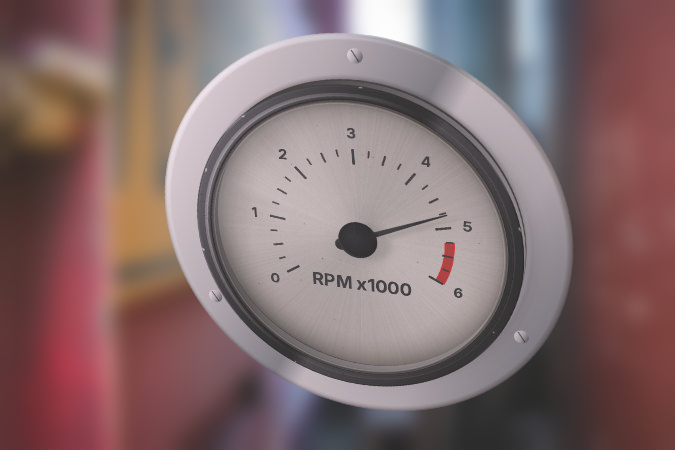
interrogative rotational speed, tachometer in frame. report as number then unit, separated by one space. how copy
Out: 4750 rpm
